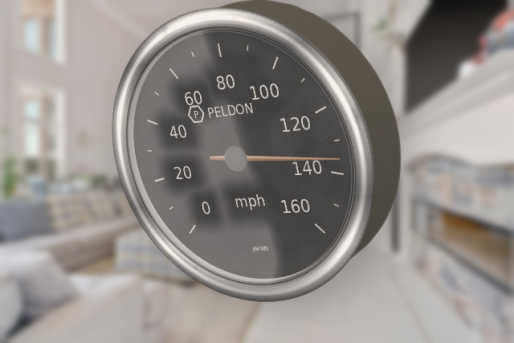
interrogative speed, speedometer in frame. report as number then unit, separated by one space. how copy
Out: 135 mph
